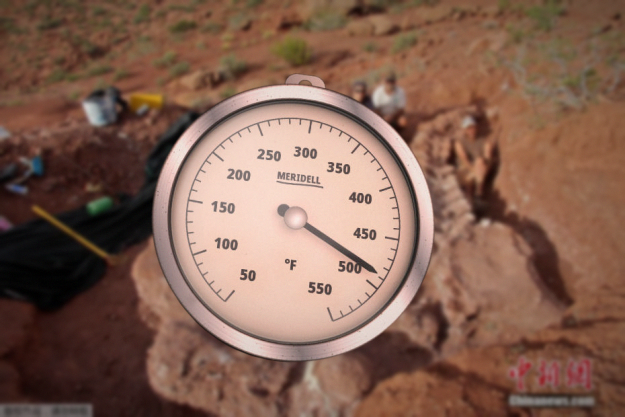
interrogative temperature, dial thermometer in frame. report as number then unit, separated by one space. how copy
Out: 490 °F
